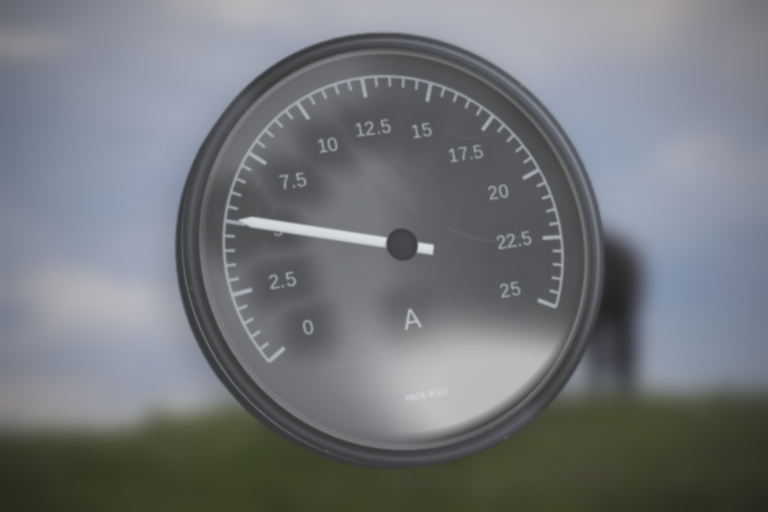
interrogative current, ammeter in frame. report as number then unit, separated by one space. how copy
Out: 5 A
